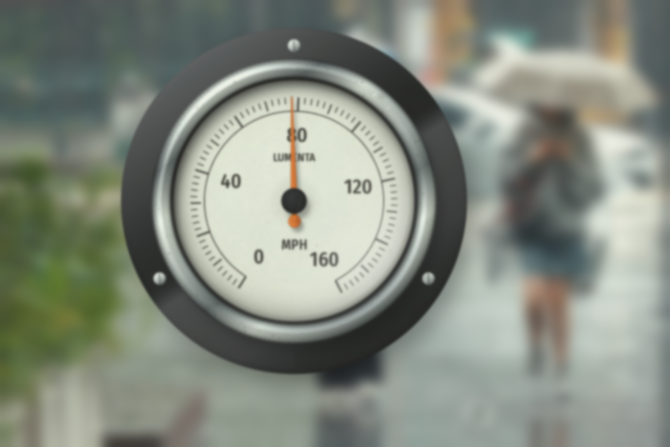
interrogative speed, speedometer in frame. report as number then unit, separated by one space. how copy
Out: 78 mph
